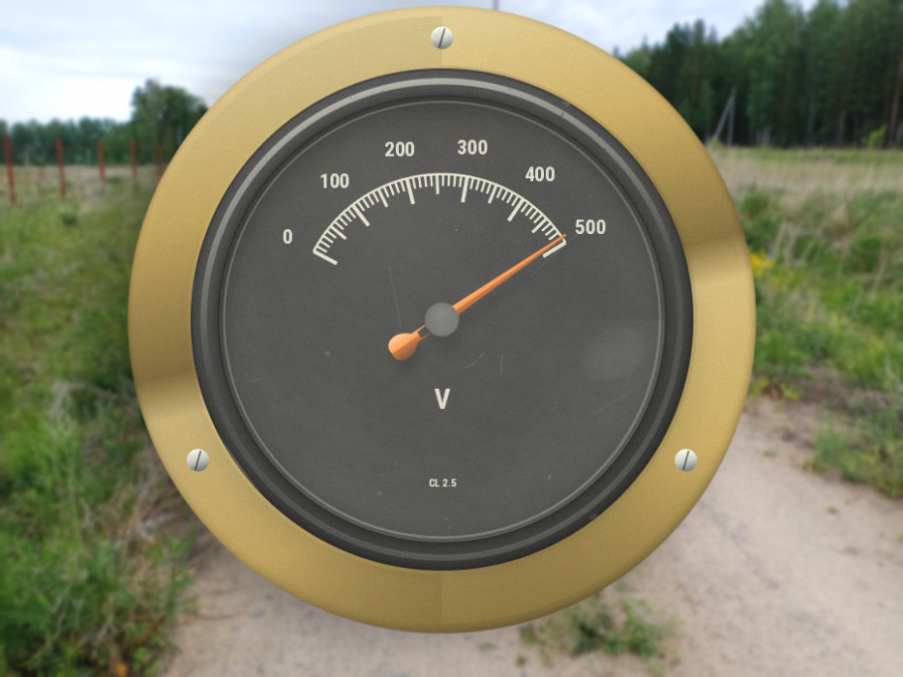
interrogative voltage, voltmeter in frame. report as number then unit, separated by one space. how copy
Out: 490 V
